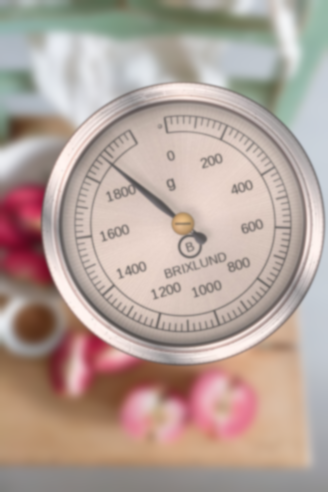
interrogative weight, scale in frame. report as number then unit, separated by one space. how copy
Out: 1880 g
